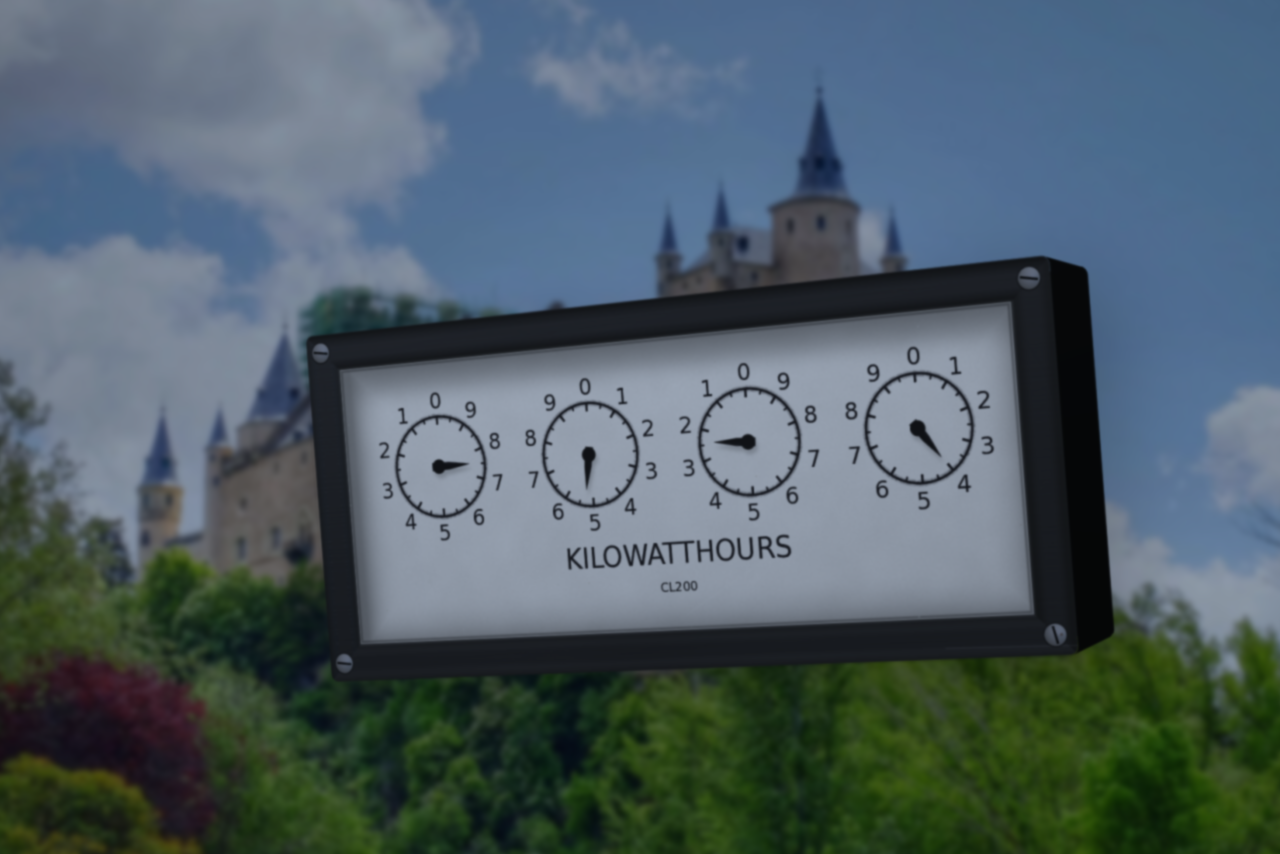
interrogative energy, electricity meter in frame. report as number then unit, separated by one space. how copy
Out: 7524 kWh
